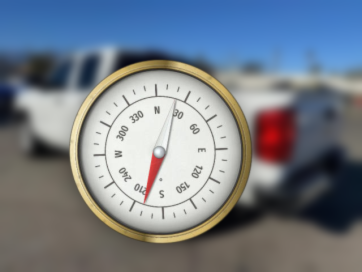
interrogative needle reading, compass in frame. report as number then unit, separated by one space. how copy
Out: 200 °
